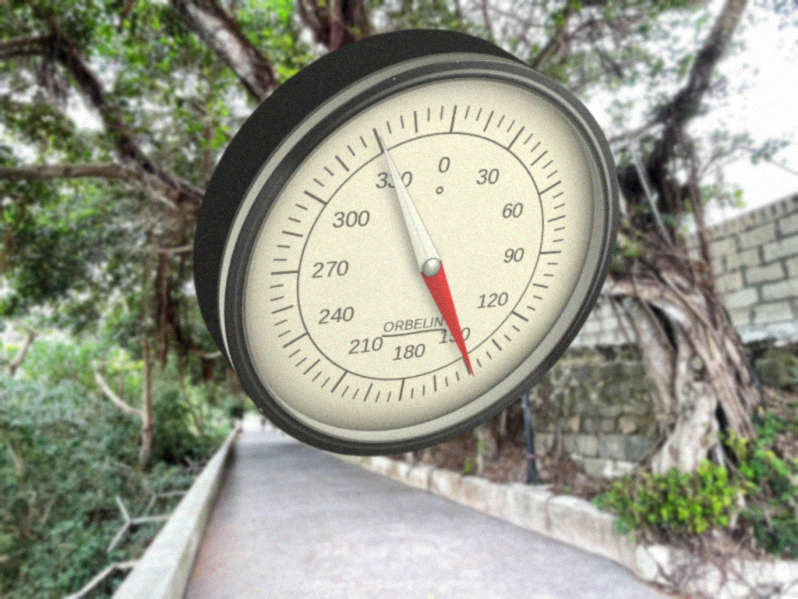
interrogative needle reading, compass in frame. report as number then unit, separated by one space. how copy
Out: 150 °
